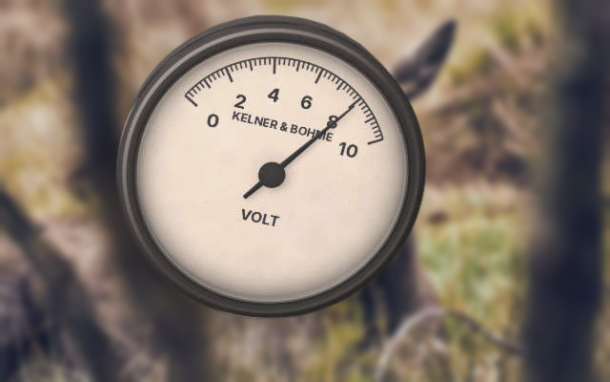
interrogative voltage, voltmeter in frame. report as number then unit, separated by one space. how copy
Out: 8 V
